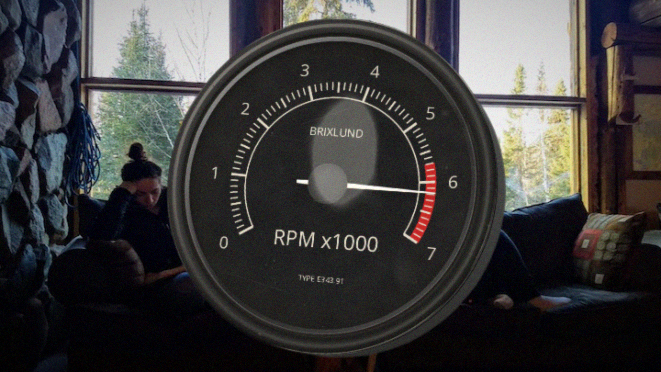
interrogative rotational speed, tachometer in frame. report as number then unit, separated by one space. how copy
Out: 6200 rpm
